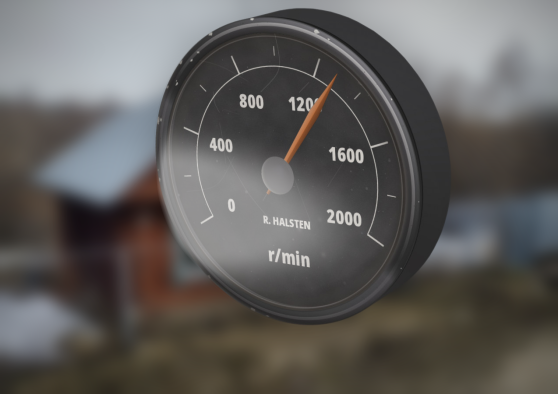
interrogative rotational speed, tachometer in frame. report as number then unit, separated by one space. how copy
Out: 1300 rpm
